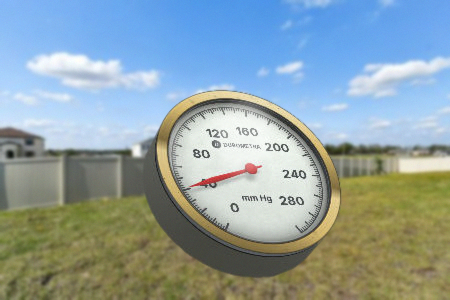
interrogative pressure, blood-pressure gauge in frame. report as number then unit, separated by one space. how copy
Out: 40 mmHg
